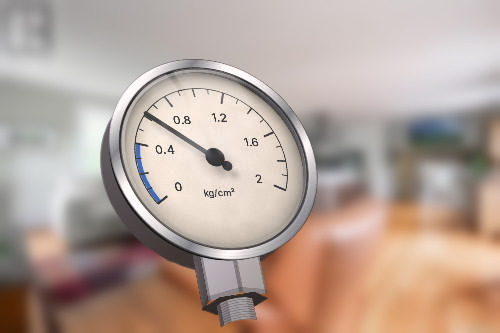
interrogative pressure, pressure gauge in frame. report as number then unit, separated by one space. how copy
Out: 0.6 kg/cm²
